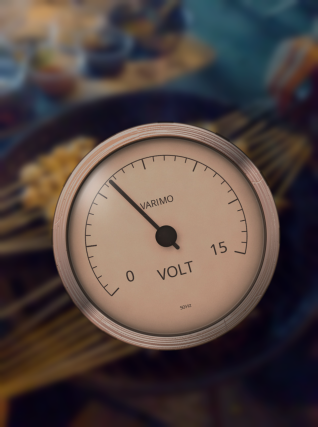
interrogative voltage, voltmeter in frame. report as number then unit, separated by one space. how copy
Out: 5.75 V
